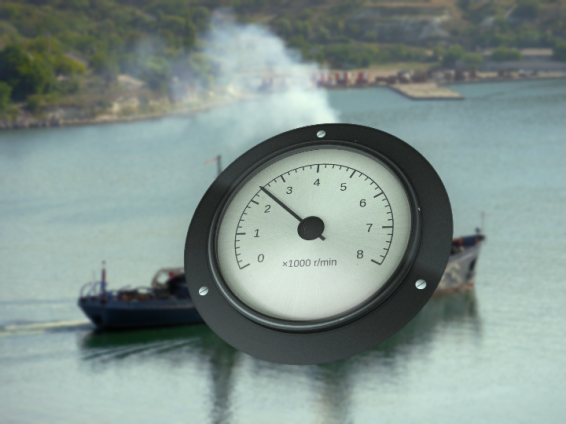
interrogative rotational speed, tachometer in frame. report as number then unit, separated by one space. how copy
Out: 2400 rpm
